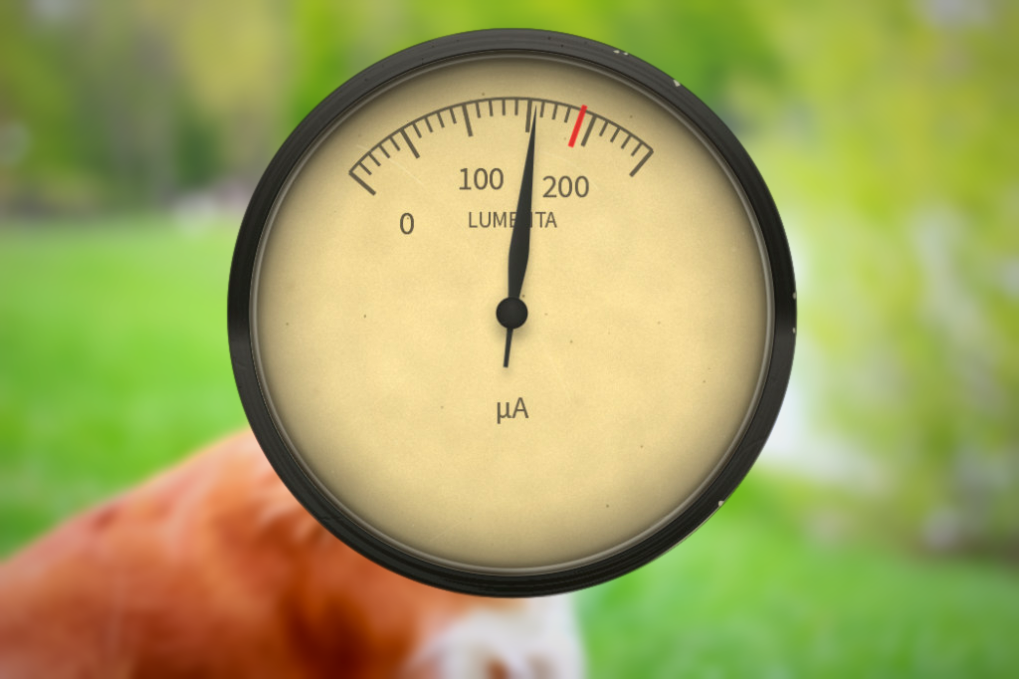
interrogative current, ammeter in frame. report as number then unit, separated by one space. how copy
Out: 155 µA
